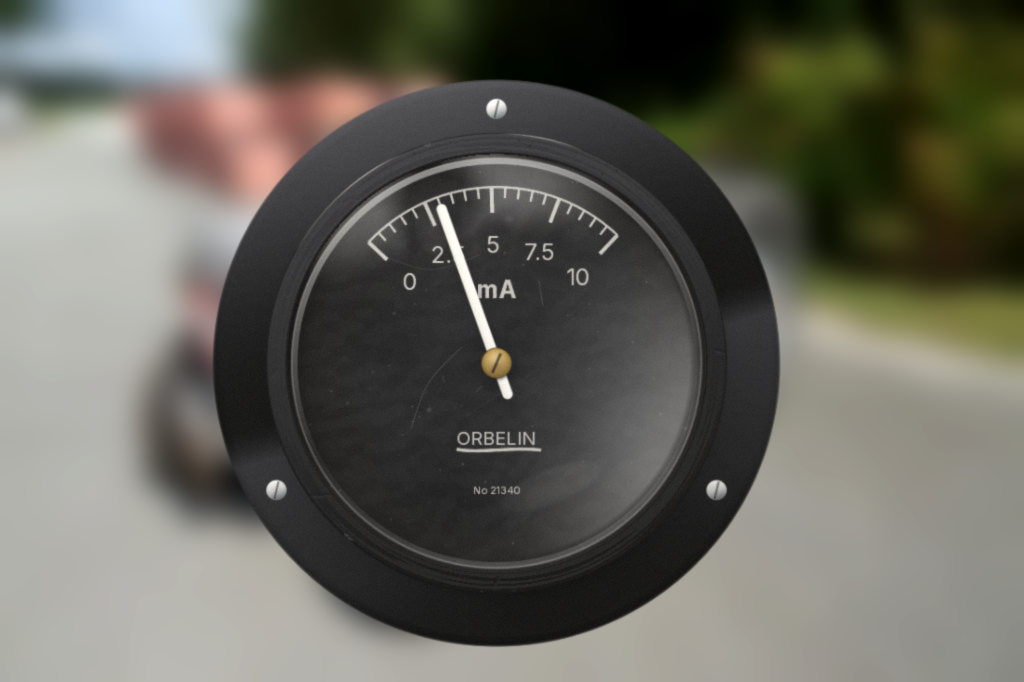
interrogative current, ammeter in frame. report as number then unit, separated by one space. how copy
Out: 3 mA
